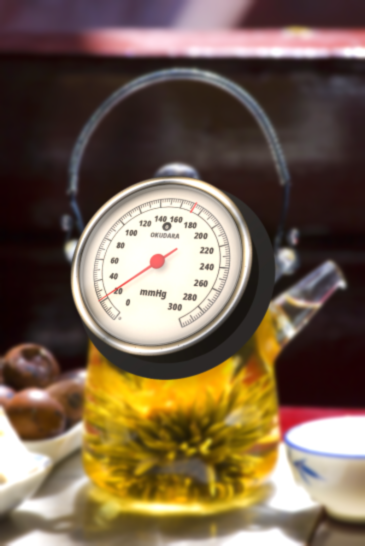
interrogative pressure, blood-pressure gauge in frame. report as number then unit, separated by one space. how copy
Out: 20 mmHg
